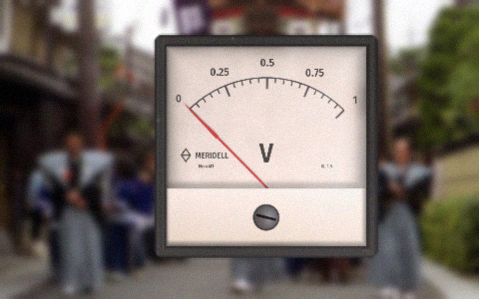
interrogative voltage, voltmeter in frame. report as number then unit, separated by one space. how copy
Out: 0 V
